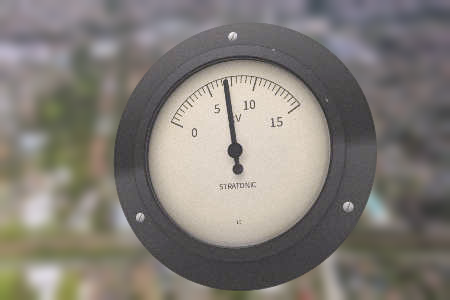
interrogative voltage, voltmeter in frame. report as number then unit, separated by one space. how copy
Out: 7 kV
